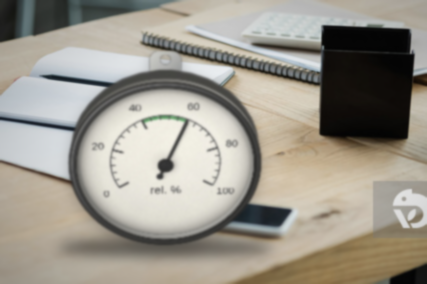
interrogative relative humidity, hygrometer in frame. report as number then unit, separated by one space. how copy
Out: 60 %
